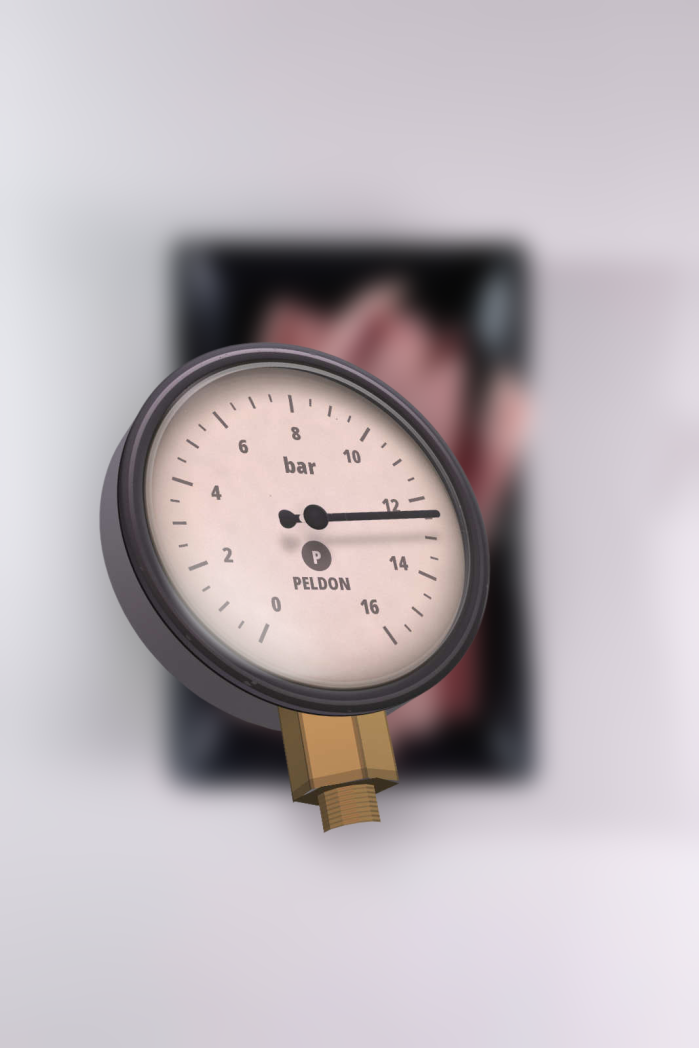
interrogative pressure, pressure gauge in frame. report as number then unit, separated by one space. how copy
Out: 12.5 bar
